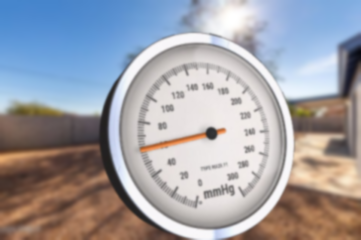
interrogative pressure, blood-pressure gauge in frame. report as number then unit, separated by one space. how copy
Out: 60 mmHg
